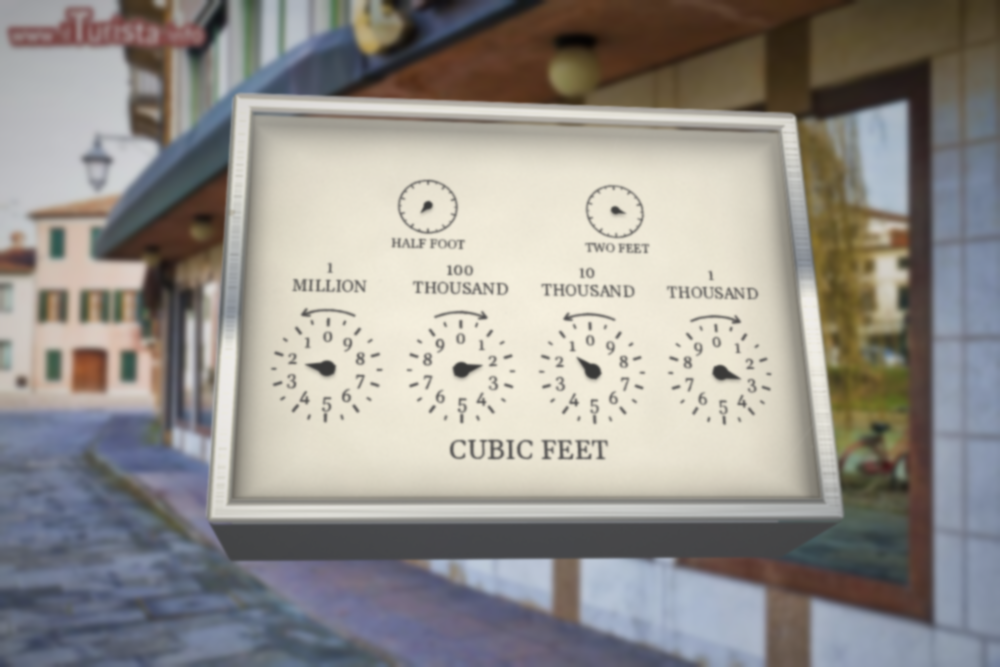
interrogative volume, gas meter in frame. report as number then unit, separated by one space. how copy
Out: 221300 ft³
